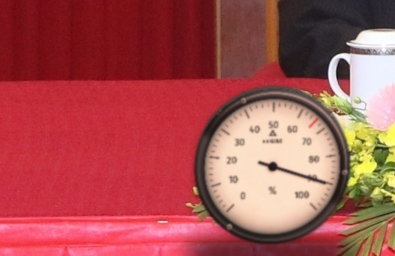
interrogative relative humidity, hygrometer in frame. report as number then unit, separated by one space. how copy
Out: 90 %
